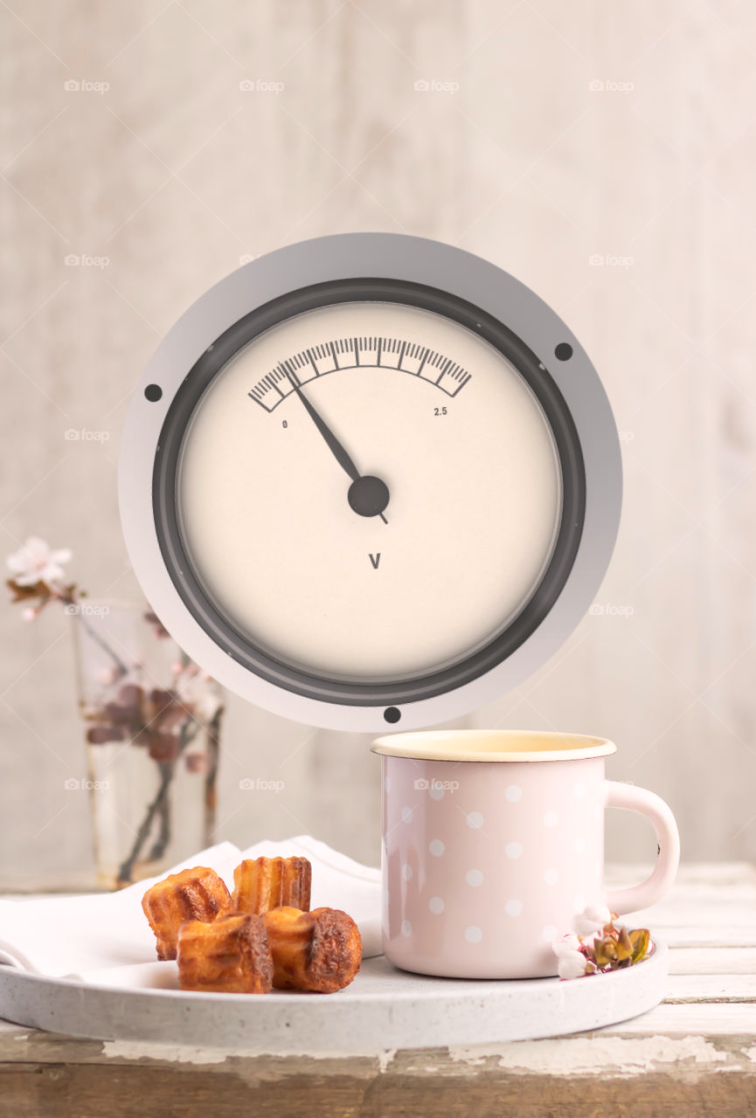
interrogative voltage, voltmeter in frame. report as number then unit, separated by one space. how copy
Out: 0.45 V
